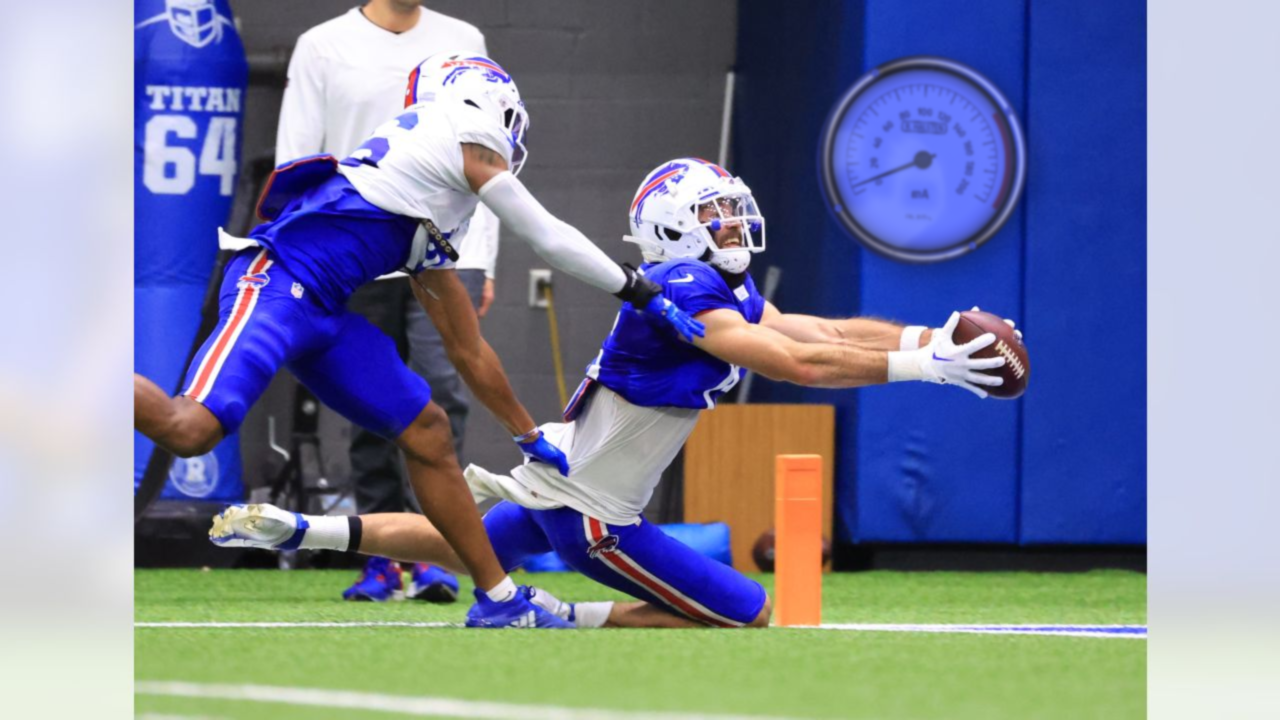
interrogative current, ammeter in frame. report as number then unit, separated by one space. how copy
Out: 5 mA
